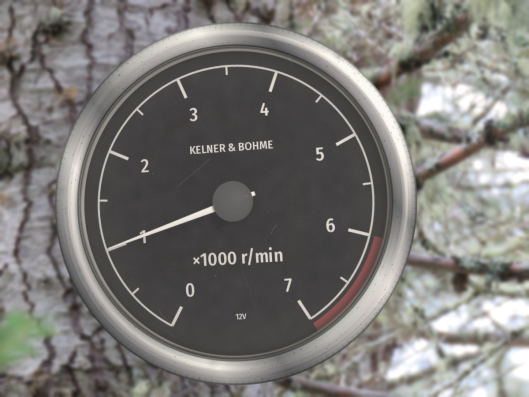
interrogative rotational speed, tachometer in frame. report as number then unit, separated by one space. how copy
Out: 1000 rpm
